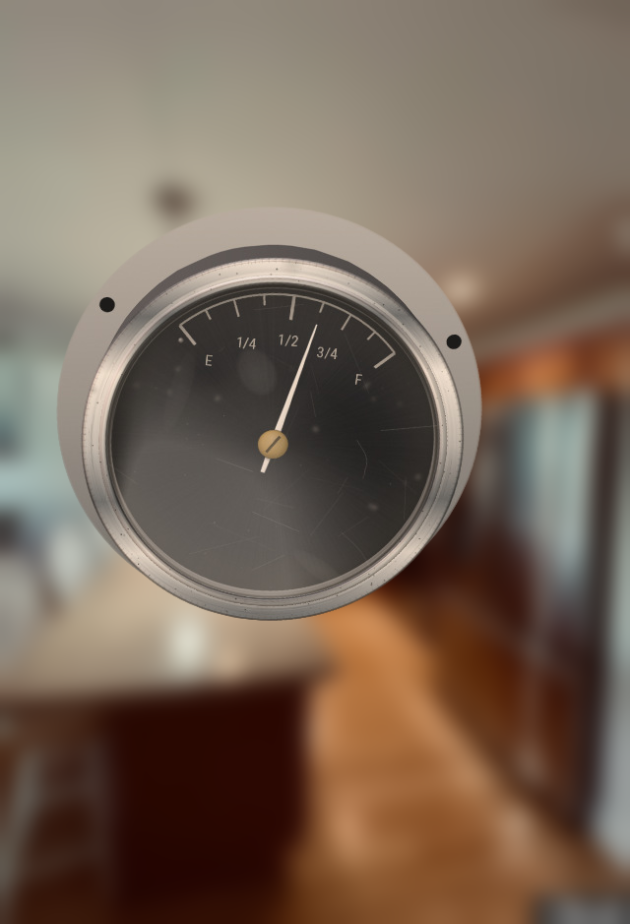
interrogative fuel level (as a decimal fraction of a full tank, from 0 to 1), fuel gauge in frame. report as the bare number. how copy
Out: 0.625
